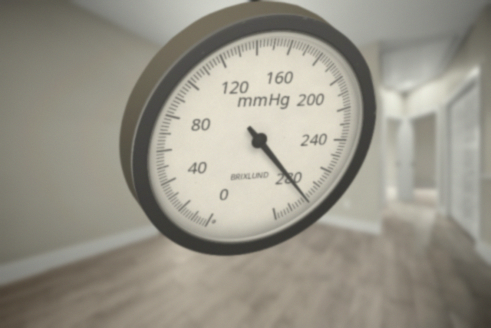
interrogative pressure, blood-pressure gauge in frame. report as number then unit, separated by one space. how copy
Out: 280 mmHg
